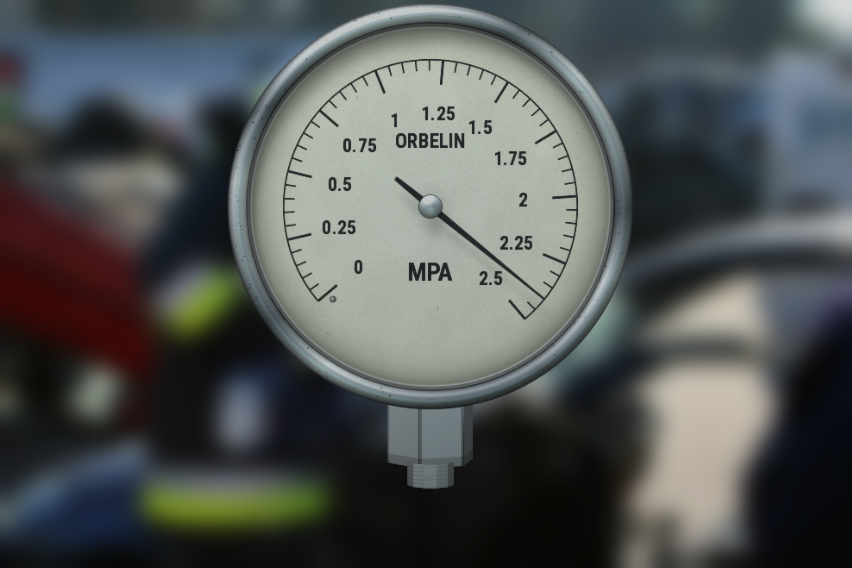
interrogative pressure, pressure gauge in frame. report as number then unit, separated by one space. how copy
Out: 2.4 MPa
